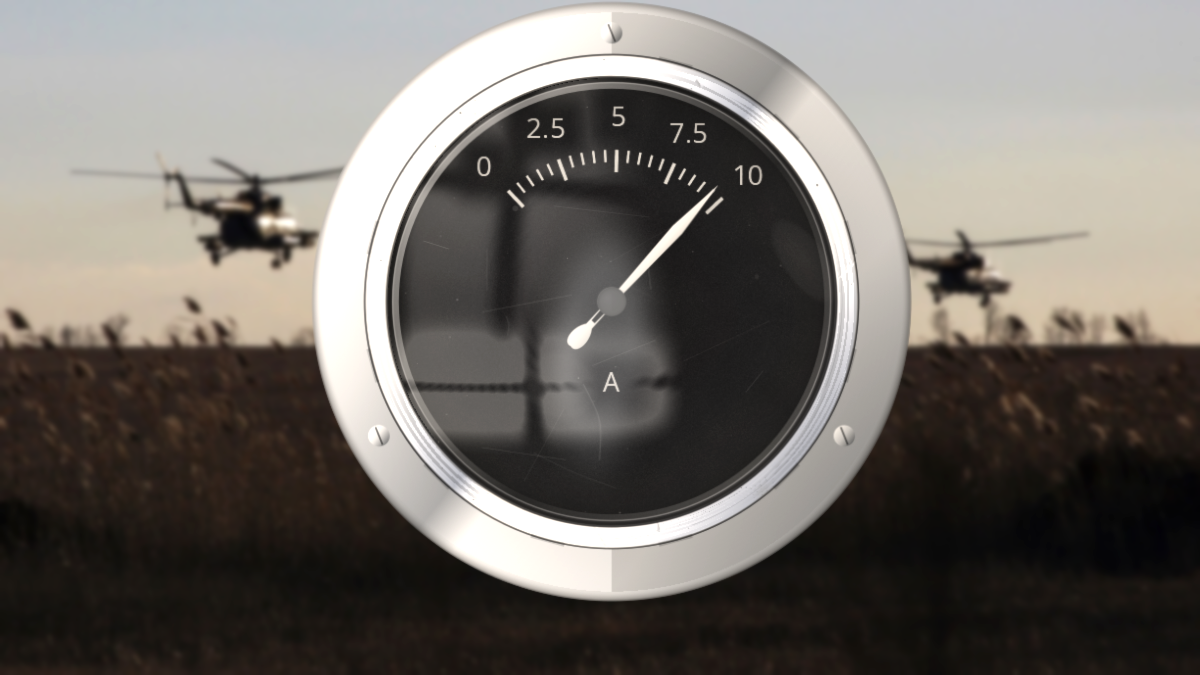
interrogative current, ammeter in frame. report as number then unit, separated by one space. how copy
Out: 9.5 A
